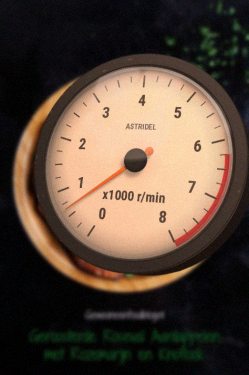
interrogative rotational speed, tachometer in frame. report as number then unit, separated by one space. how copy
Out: 625 rpm
